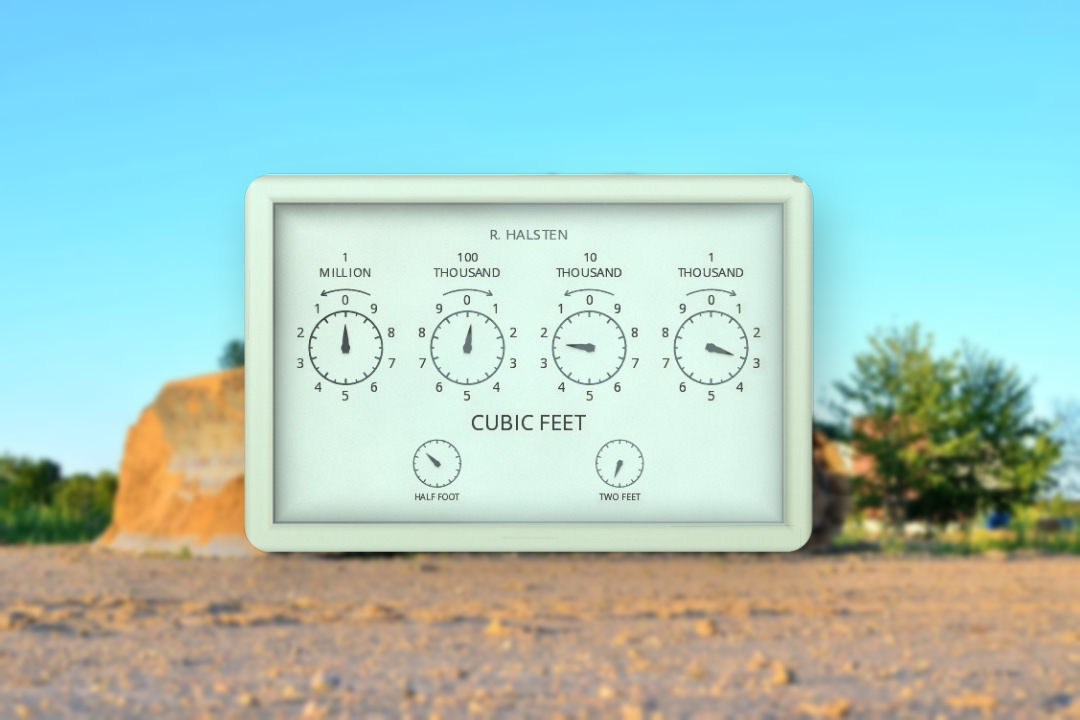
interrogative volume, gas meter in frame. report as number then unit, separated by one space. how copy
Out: 2300 ft³
